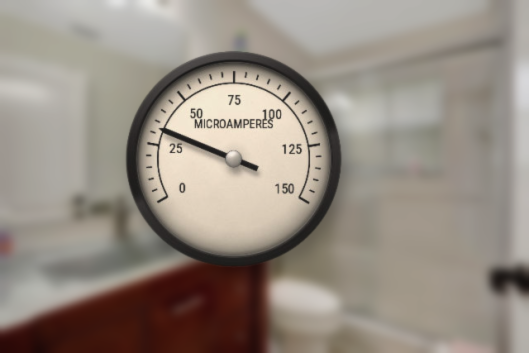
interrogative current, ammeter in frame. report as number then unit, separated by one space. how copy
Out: 32.5 µA
